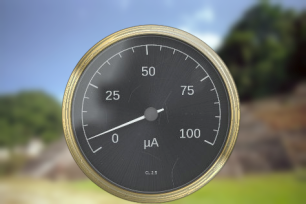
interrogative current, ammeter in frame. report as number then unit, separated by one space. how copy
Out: 5 µA
